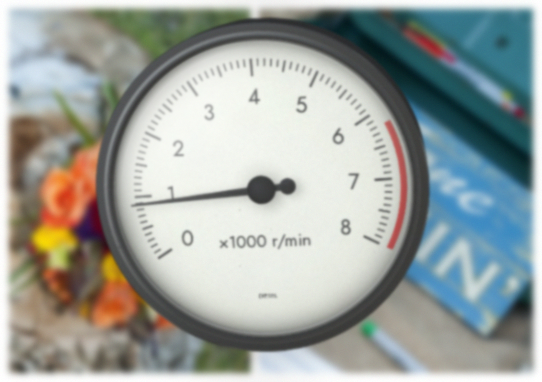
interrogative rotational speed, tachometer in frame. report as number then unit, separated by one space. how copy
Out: 900 rpm
